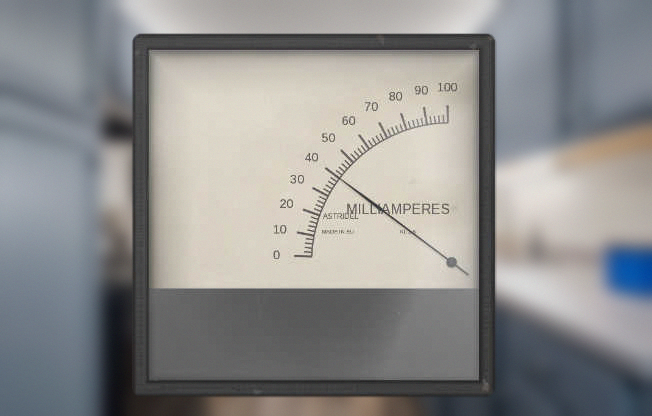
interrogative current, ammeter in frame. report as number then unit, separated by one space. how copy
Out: 40 mA
